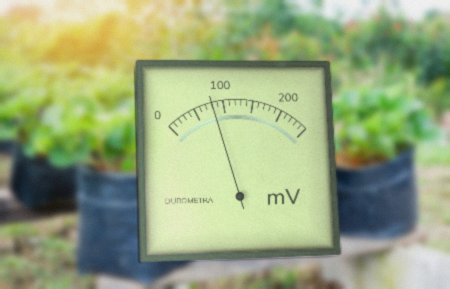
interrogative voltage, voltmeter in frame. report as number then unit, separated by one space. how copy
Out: 80 mV
